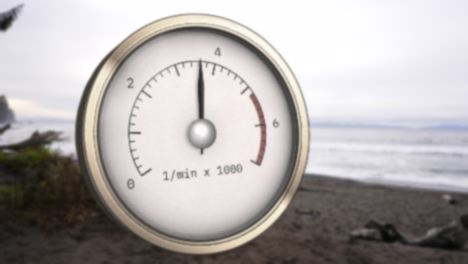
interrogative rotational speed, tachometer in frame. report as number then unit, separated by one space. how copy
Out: 3600 rpm
